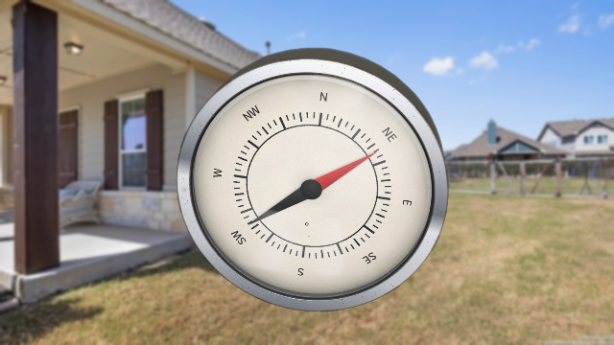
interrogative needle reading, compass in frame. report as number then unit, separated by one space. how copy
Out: 50 °
